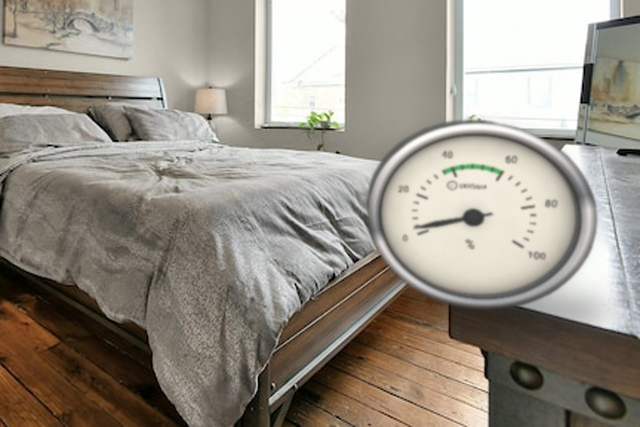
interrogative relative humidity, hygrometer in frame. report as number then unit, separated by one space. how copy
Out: 4 %
